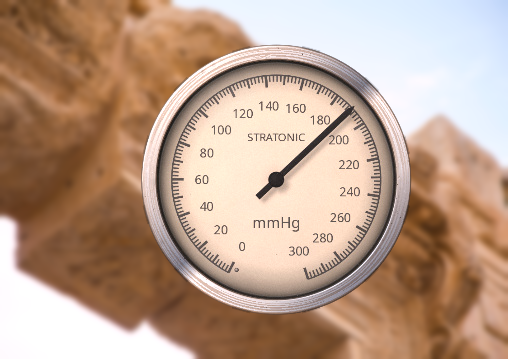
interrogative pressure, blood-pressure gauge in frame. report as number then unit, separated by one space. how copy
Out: 190 mmHg
